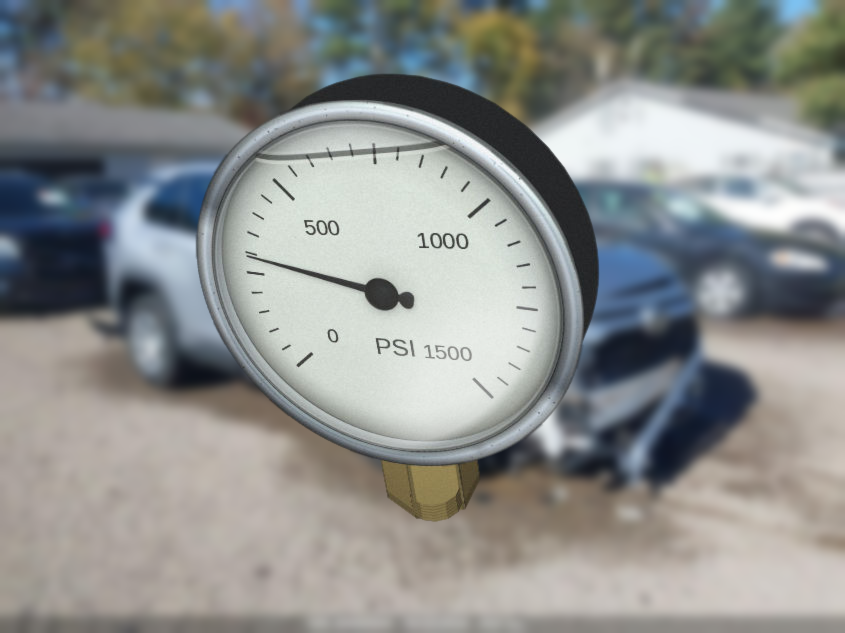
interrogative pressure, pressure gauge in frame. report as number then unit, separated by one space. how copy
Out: 300 psi
